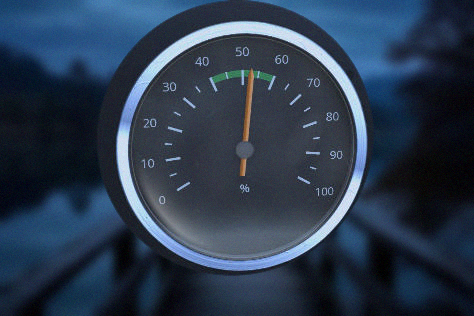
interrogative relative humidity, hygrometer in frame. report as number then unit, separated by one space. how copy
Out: 52.5 %
